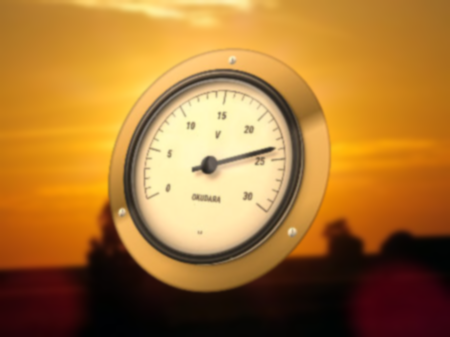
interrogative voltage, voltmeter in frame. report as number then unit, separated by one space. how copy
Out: 24 V
